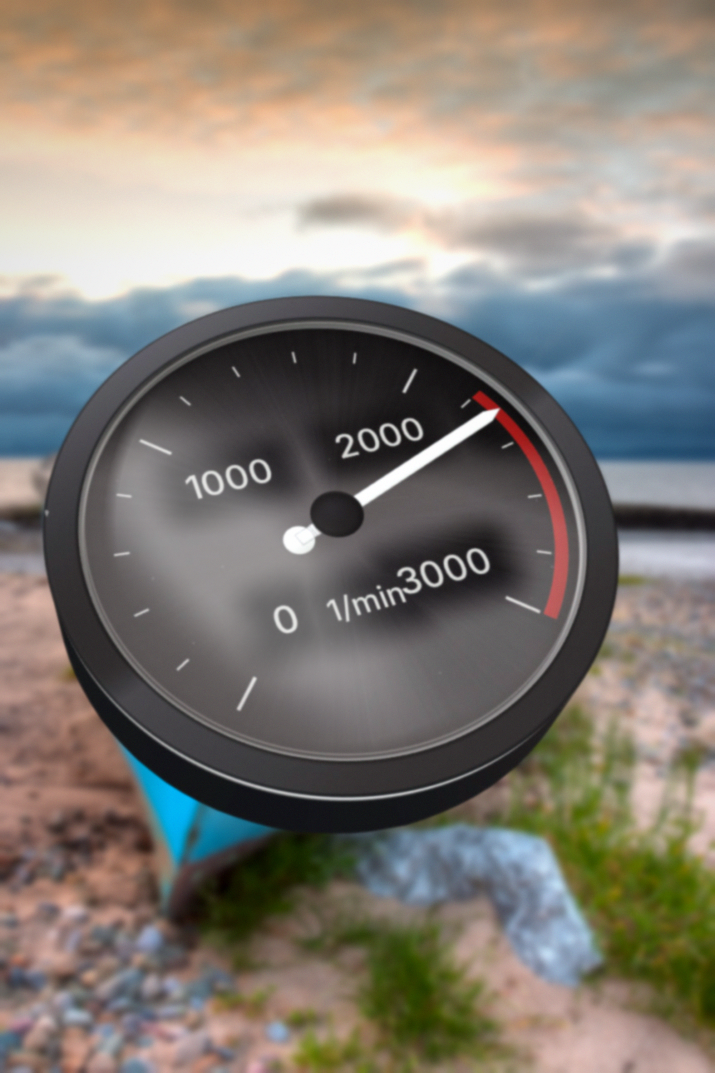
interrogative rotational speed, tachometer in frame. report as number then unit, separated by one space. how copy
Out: 2300 rpm
